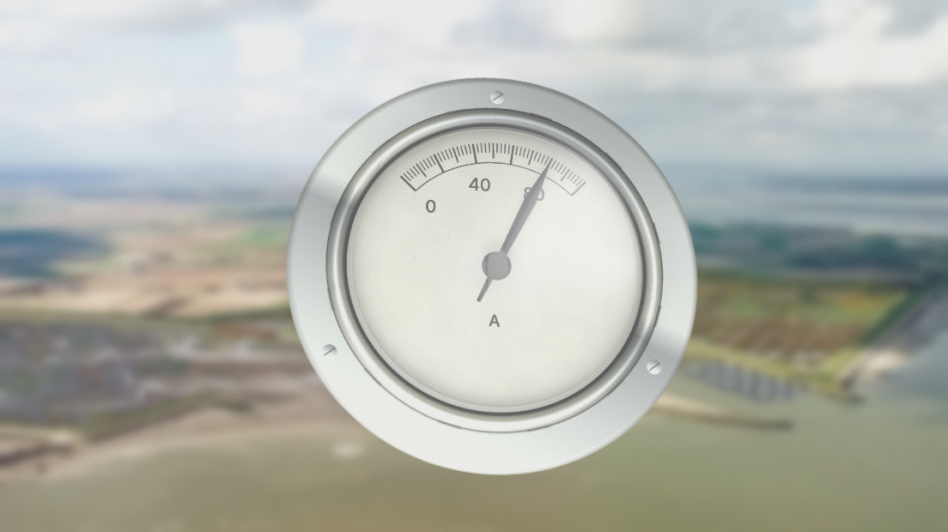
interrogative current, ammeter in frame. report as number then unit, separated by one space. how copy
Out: 80 A
